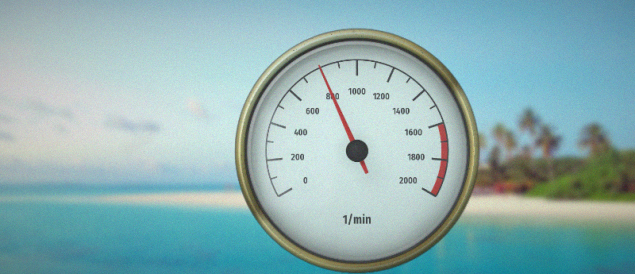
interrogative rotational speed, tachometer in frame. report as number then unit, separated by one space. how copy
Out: 800 rpm
